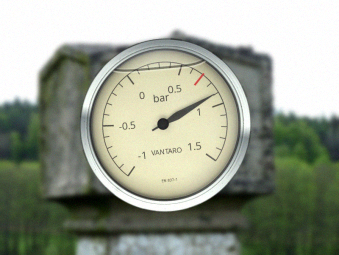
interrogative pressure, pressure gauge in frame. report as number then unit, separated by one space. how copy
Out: 0.9 bar
